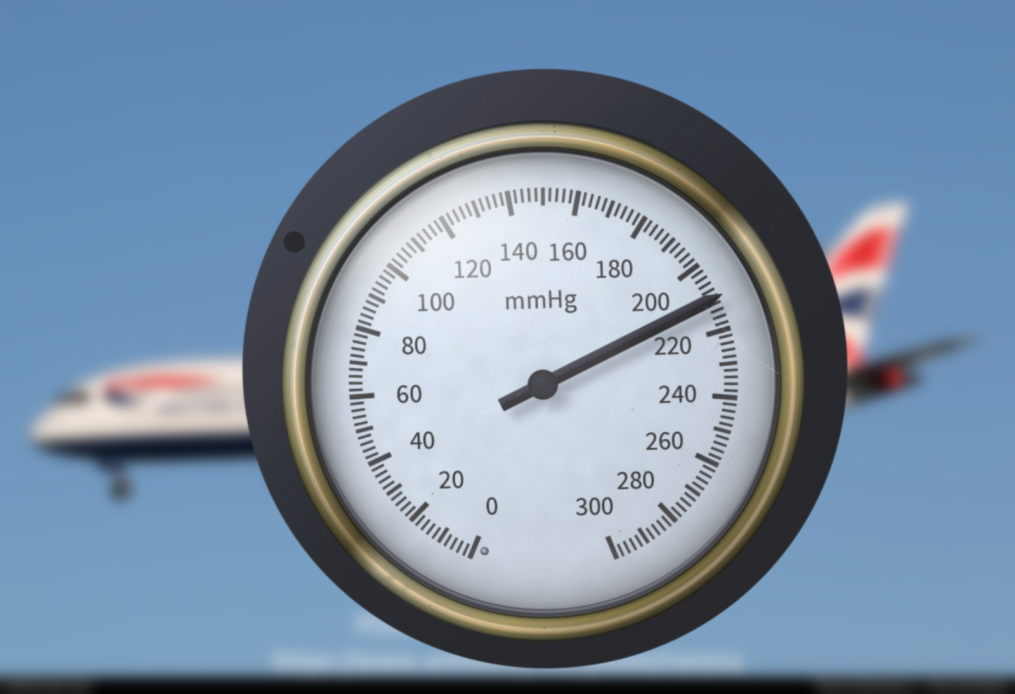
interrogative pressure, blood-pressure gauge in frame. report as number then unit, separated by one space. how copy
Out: 210 mmHg
